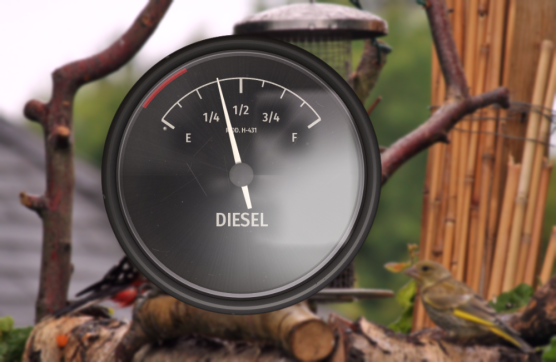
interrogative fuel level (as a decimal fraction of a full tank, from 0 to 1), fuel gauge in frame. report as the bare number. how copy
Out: 0.375
